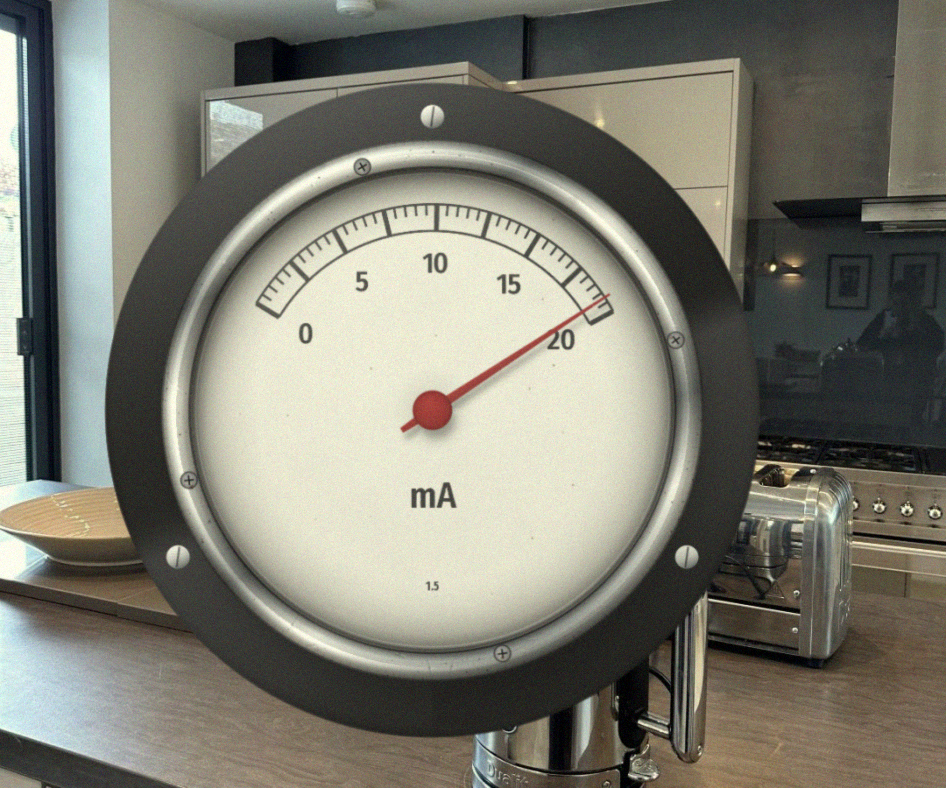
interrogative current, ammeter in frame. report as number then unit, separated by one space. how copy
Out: 19.25 mA
